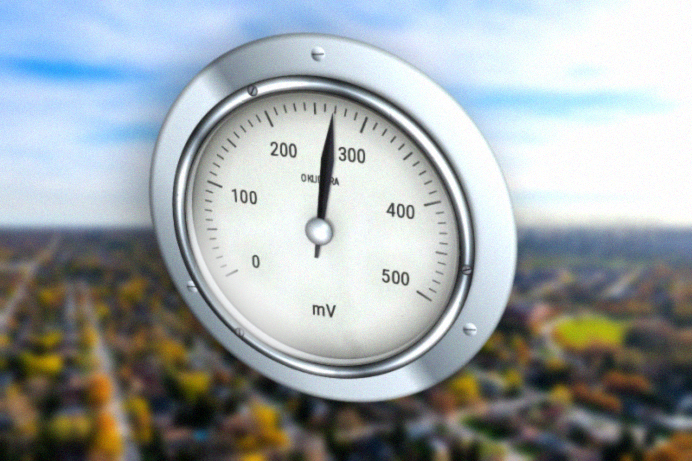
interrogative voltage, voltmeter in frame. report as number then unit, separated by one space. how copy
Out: 270 mV
